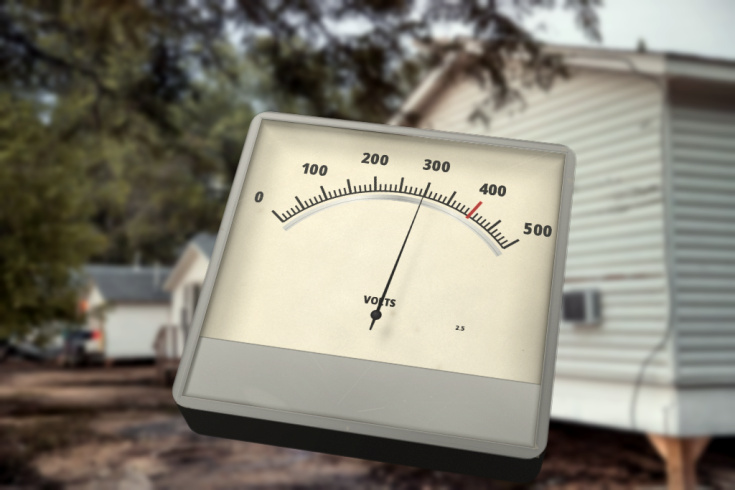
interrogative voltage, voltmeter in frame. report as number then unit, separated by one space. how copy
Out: 300 V
